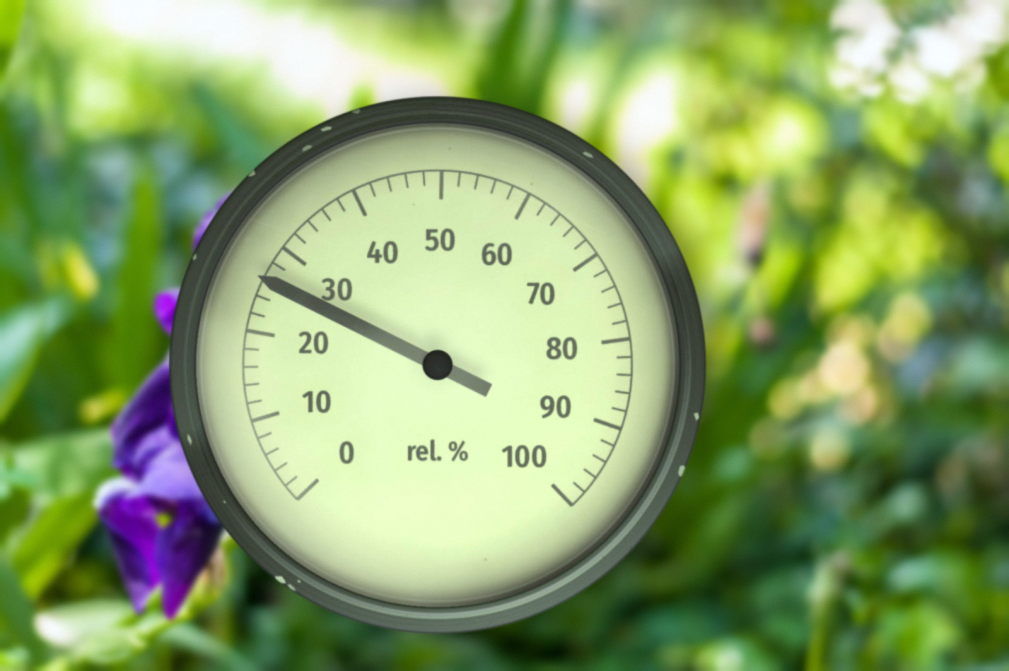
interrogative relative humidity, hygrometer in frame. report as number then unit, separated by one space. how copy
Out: 26 %
